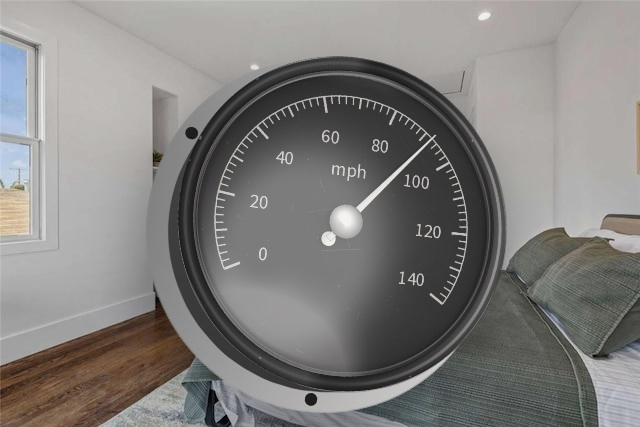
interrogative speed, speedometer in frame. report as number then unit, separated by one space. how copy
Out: 92 mph
